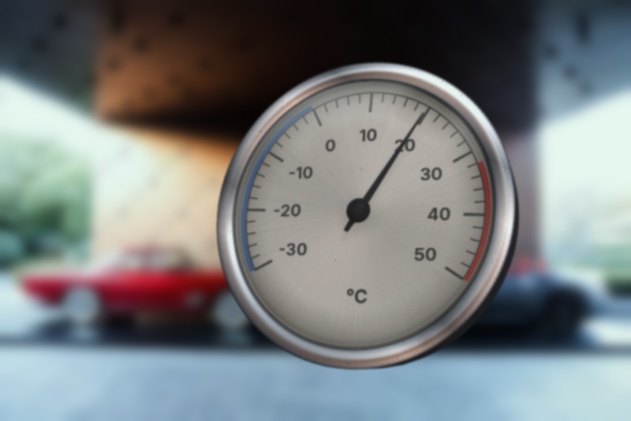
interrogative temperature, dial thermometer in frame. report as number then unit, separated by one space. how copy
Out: 20 °C
